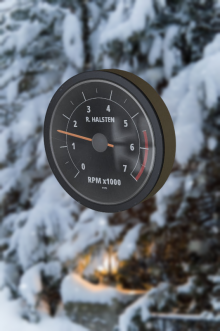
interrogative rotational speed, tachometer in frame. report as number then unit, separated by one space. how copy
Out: 1500 rpm
